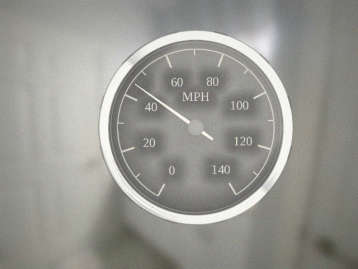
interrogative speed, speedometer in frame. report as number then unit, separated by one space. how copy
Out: 45 mph
